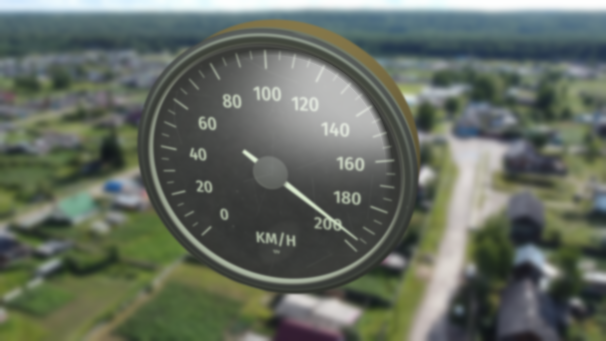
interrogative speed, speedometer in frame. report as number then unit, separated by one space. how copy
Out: 195 km/h
